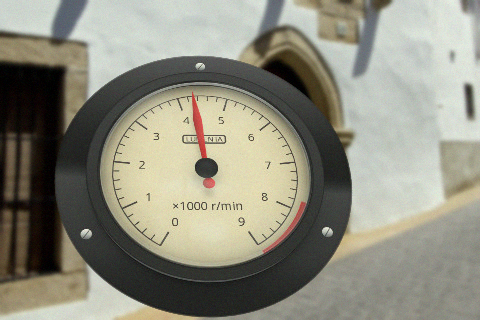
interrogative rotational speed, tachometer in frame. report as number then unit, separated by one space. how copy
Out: 4300 rpm
